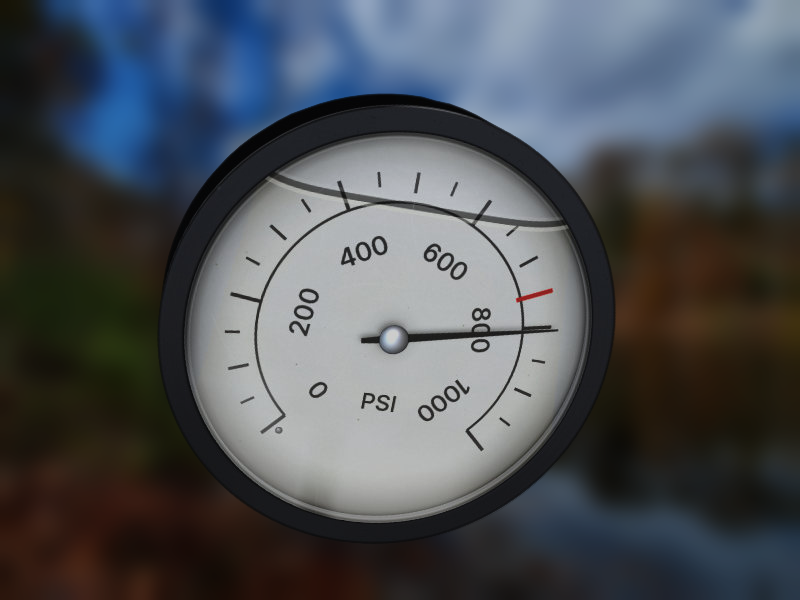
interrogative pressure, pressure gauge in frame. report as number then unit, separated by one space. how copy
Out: 800 psi
